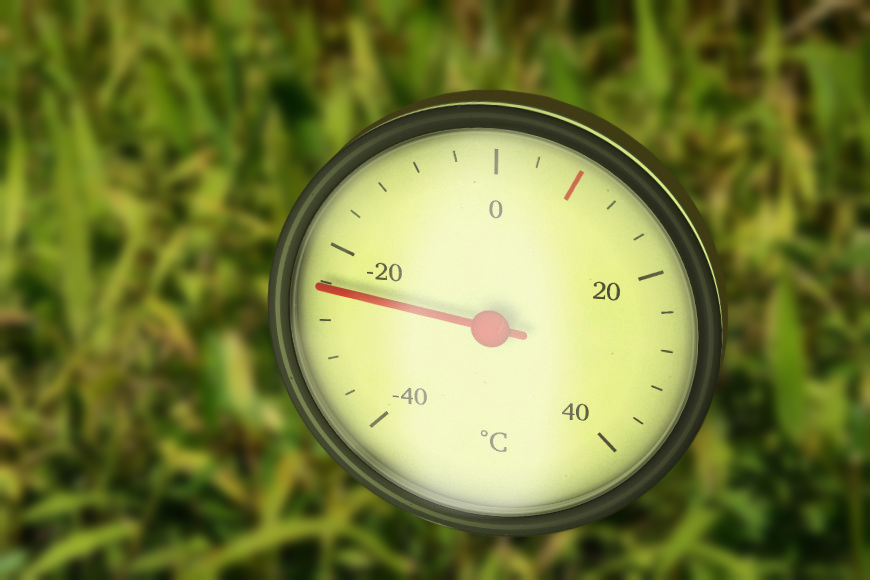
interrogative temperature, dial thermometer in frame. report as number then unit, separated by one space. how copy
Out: -24 °C
